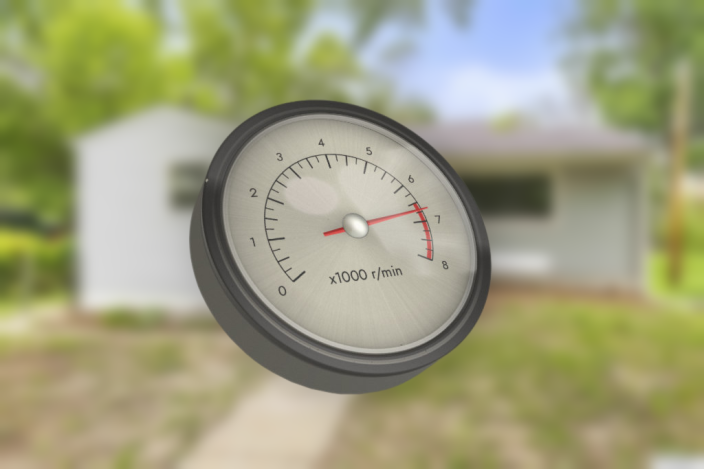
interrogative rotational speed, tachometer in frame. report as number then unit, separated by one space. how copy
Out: 6750 rpm
